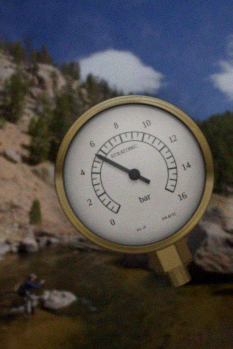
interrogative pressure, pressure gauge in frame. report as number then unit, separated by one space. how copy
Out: 5.5 bar
